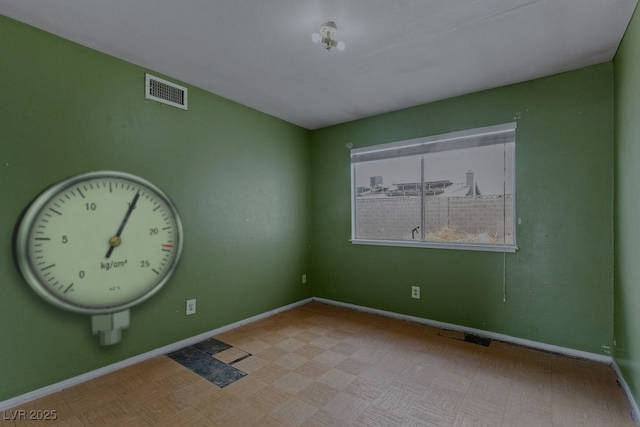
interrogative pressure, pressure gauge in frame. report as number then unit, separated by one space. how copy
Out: 15 kg/cm²
